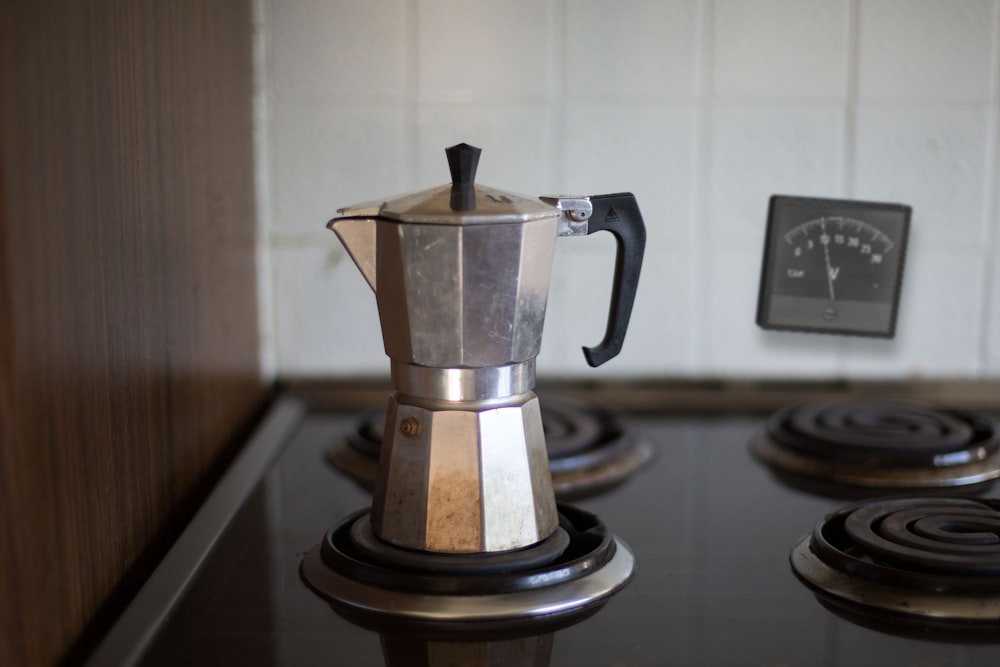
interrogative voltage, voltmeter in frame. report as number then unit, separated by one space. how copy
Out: 10 V
